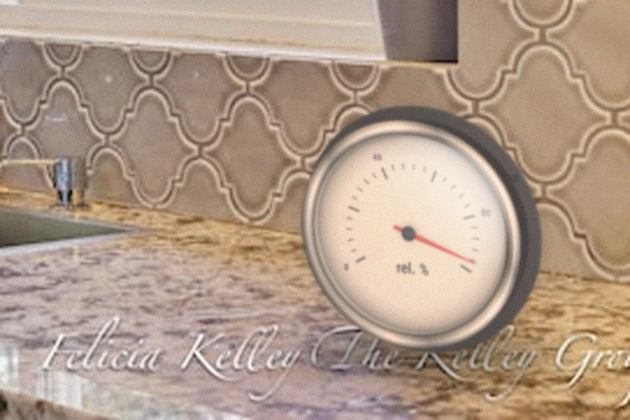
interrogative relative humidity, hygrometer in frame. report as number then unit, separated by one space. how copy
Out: 96 %
